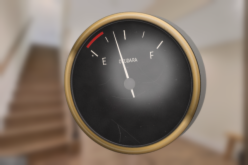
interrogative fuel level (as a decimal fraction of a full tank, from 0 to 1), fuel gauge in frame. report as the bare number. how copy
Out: 0.375
